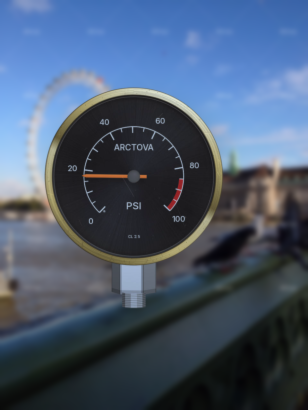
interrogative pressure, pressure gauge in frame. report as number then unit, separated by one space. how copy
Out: 17.5 psi
